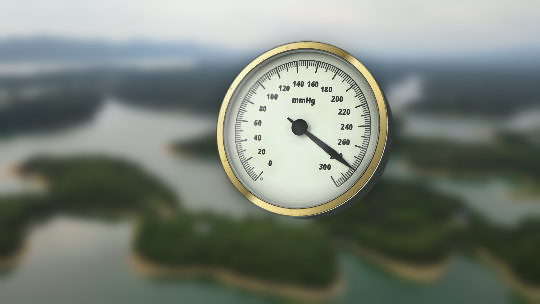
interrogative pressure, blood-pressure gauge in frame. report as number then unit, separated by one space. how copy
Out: 280 mmHg
